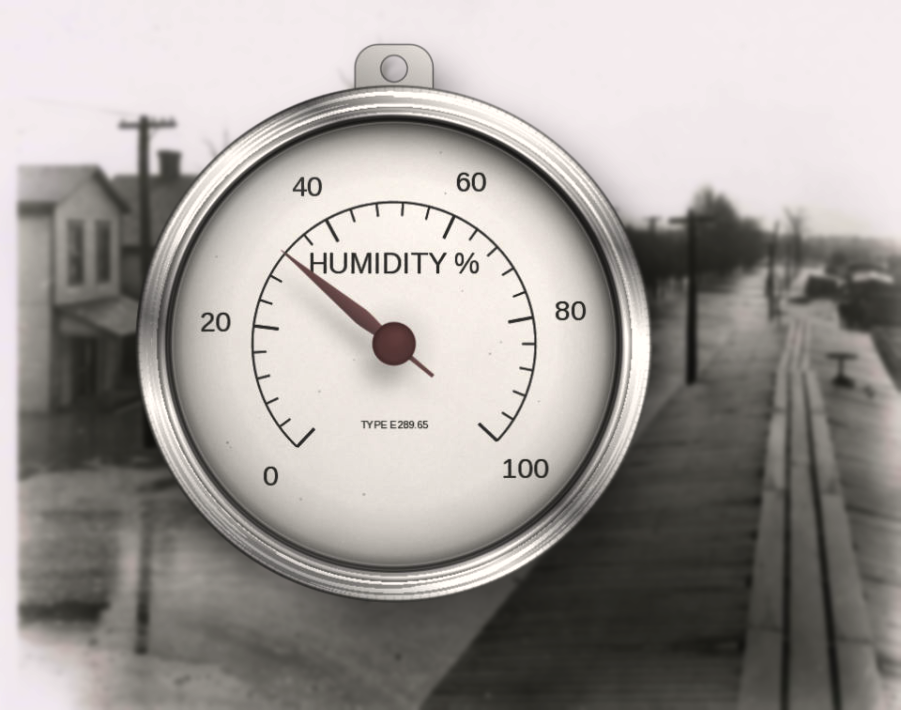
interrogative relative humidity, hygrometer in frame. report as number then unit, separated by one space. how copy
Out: 32 %
